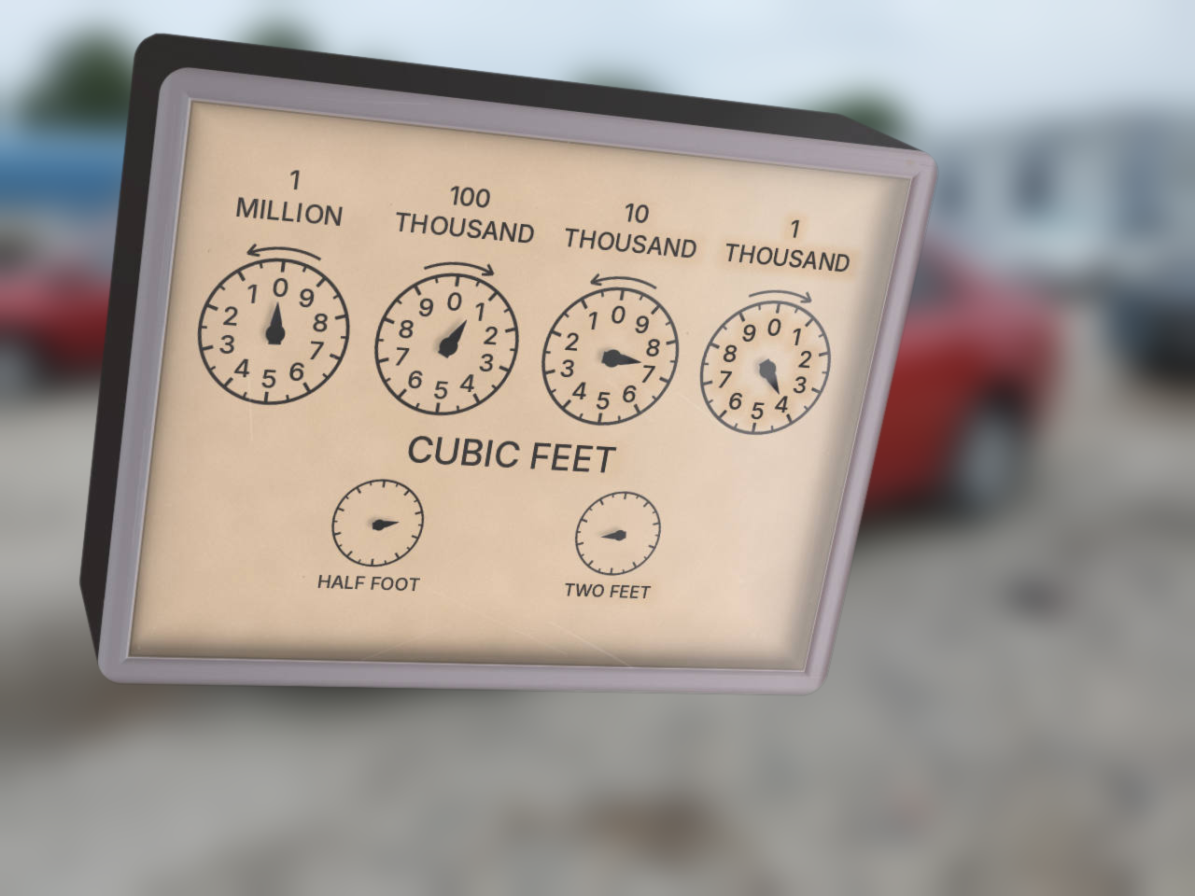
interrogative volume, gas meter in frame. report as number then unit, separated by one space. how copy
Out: 7400 ft³
